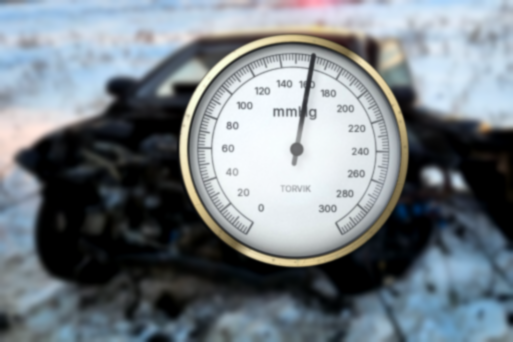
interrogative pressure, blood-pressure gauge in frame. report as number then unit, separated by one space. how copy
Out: 160 mmHg
